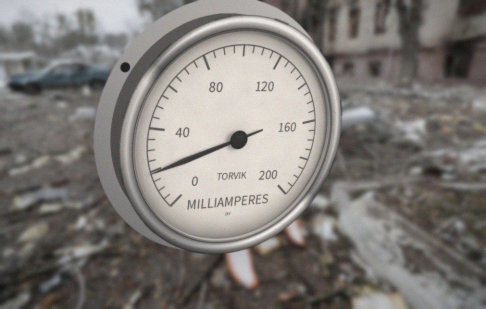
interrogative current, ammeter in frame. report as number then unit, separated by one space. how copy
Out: 20 mA
